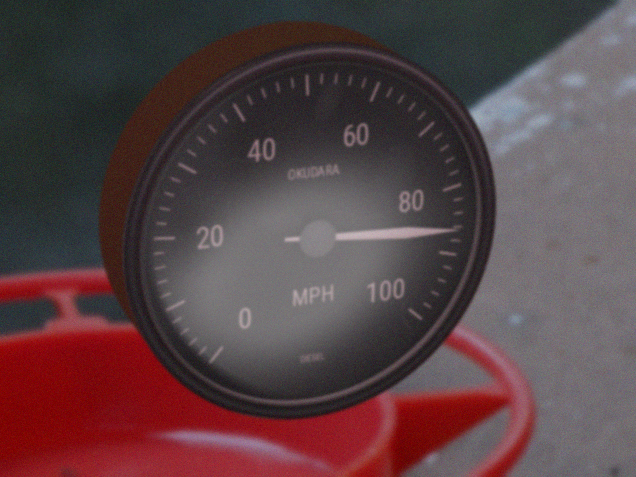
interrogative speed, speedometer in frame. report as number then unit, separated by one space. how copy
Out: 86 mph
